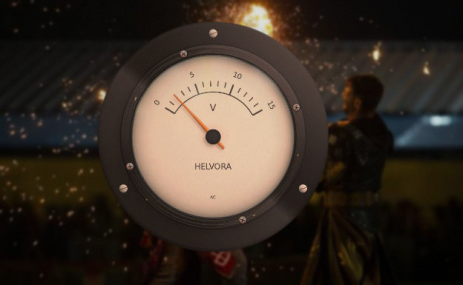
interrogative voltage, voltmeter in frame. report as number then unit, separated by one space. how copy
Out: 2 V
